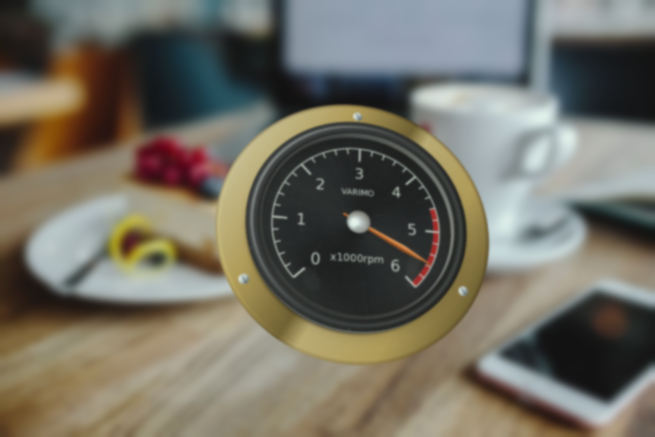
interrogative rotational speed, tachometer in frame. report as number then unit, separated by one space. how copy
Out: 5600 rpm
